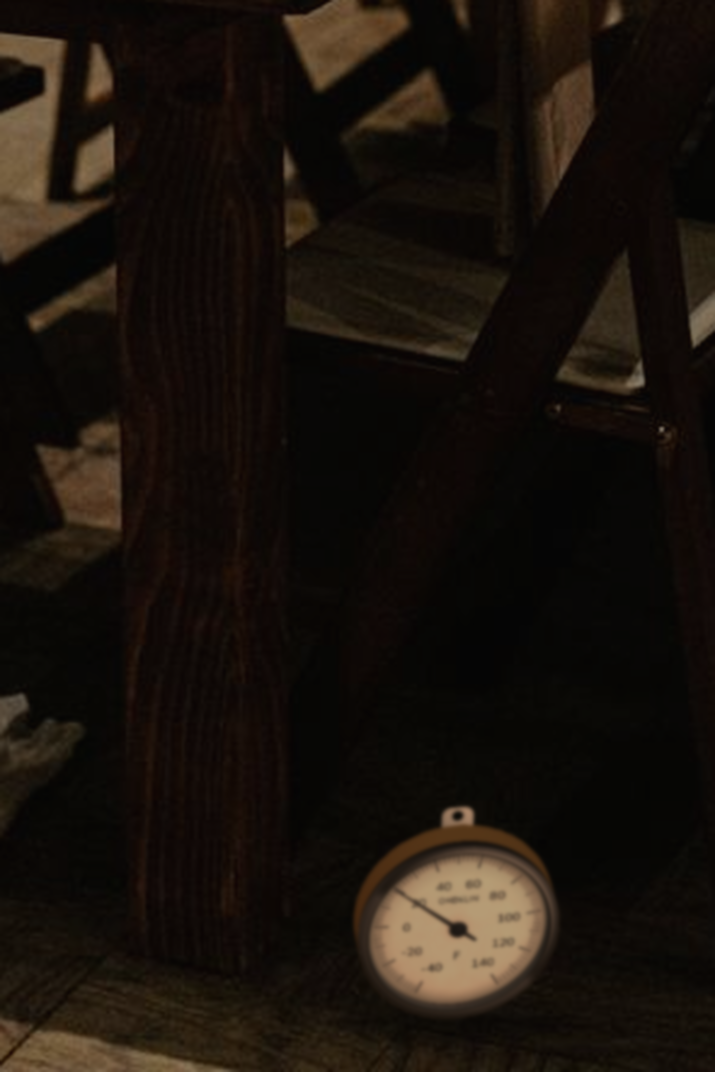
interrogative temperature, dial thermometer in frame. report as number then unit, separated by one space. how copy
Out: 20 °F
